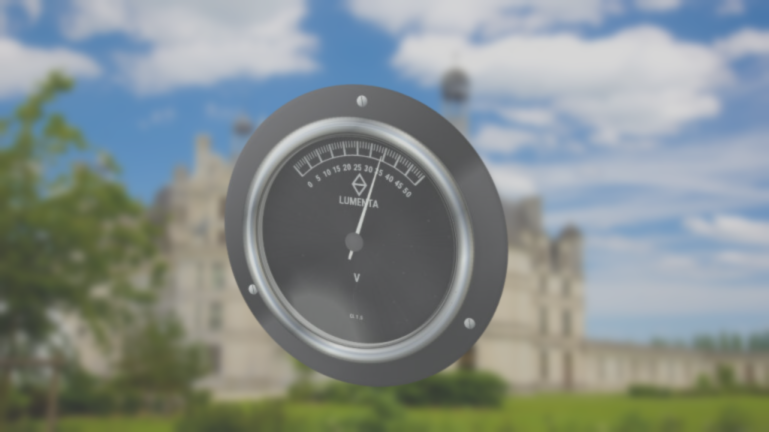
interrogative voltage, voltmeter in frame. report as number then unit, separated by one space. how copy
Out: 35 V
